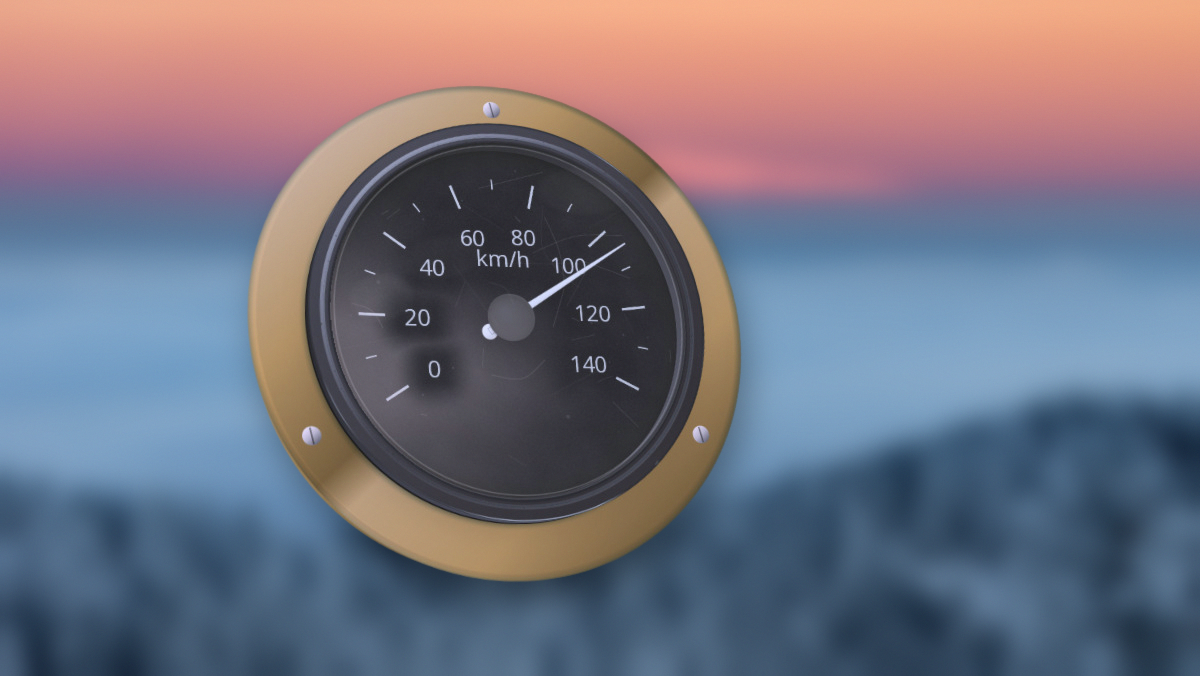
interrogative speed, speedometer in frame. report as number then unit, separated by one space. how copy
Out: 105 km/h
